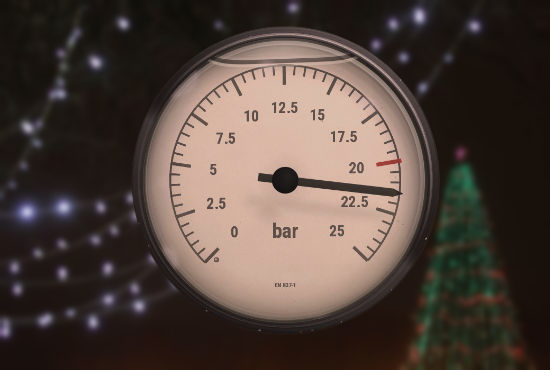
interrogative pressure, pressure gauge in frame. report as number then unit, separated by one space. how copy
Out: 21.5 bar
